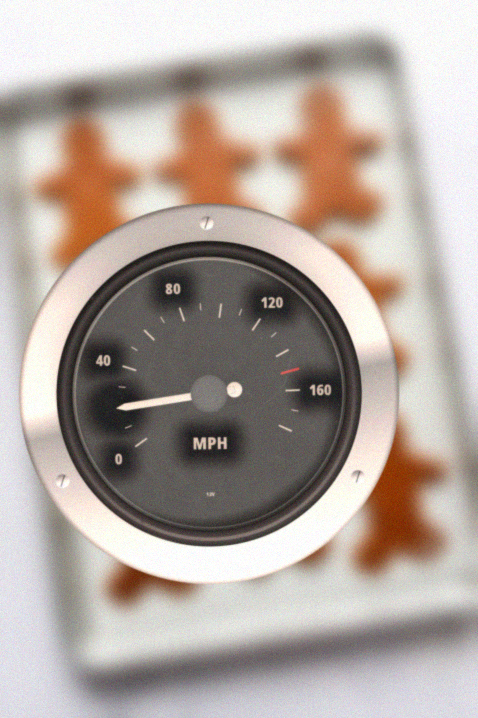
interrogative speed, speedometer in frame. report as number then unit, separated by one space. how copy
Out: 20 mph
